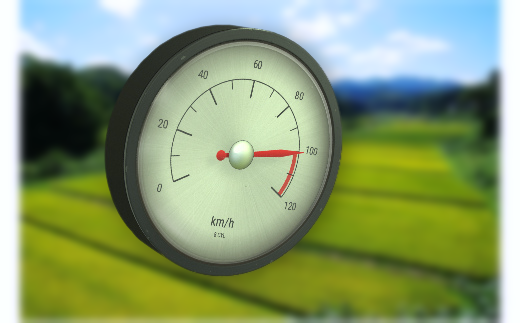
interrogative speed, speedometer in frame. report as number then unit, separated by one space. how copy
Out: 100 km/h
